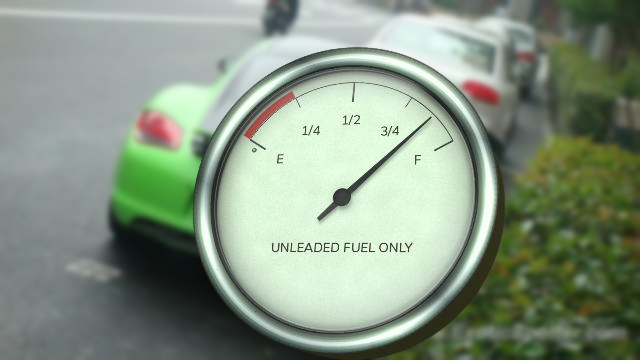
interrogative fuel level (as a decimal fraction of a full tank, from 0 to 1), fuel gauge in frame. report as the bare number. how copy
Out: 0.875
